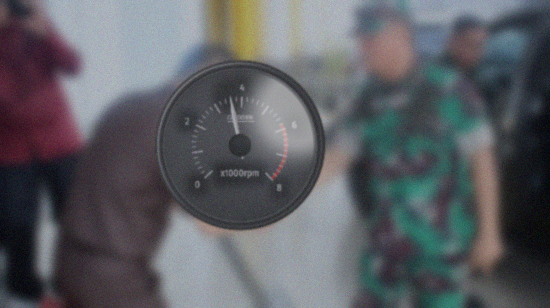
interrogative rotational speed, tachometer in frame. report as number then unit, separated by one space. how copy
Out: 3600 rpm
